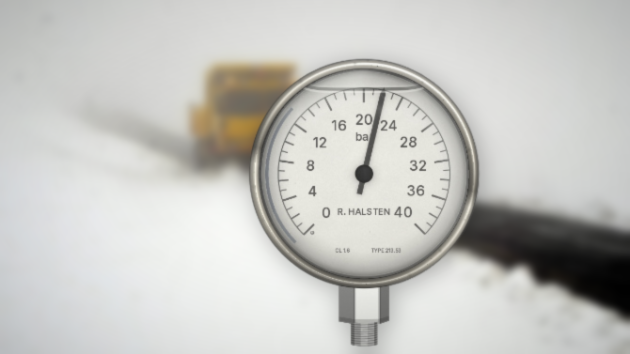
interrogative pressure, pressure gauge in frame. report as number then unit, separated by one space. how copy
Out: 22 bar
